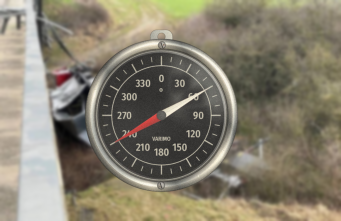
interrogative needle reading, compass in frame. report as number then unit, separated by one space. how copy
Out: 240 °
